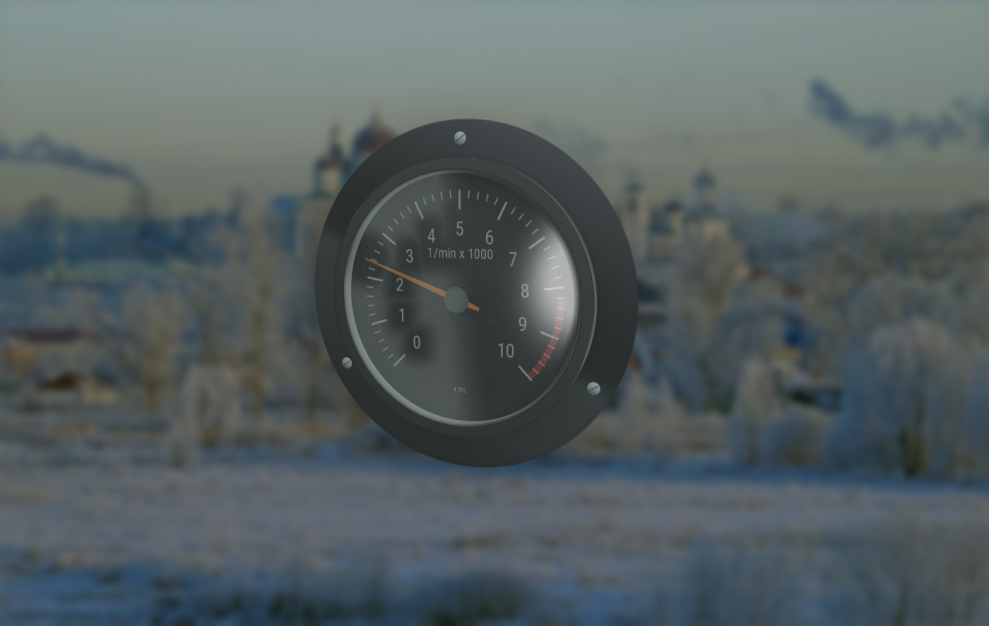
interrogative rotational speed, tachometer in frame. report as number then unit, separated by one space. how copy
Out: 2400 rpm
